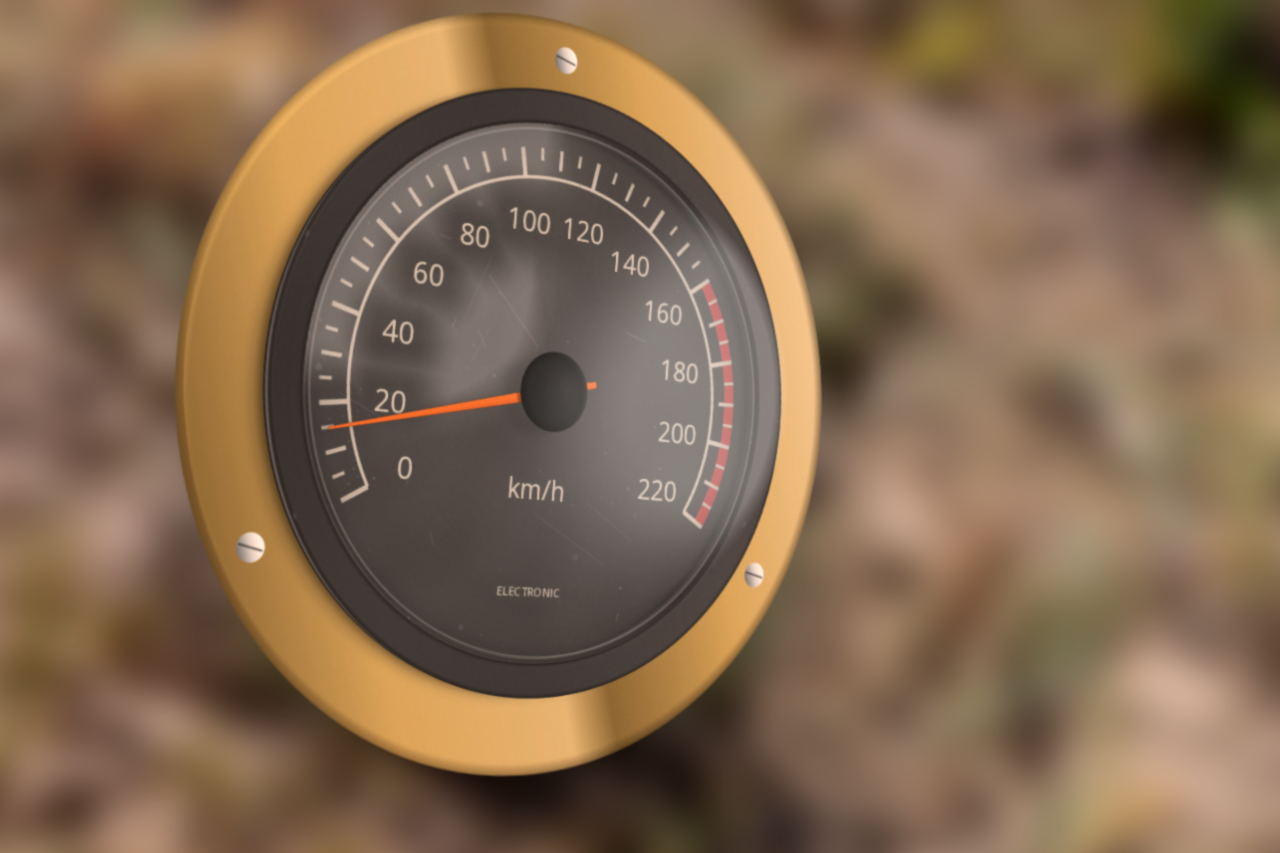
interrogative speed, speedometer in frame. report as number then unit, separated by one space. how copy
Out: 15 km/h
